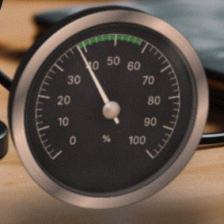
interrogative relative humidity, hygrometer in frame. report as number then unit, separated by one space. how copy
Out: 38 %
